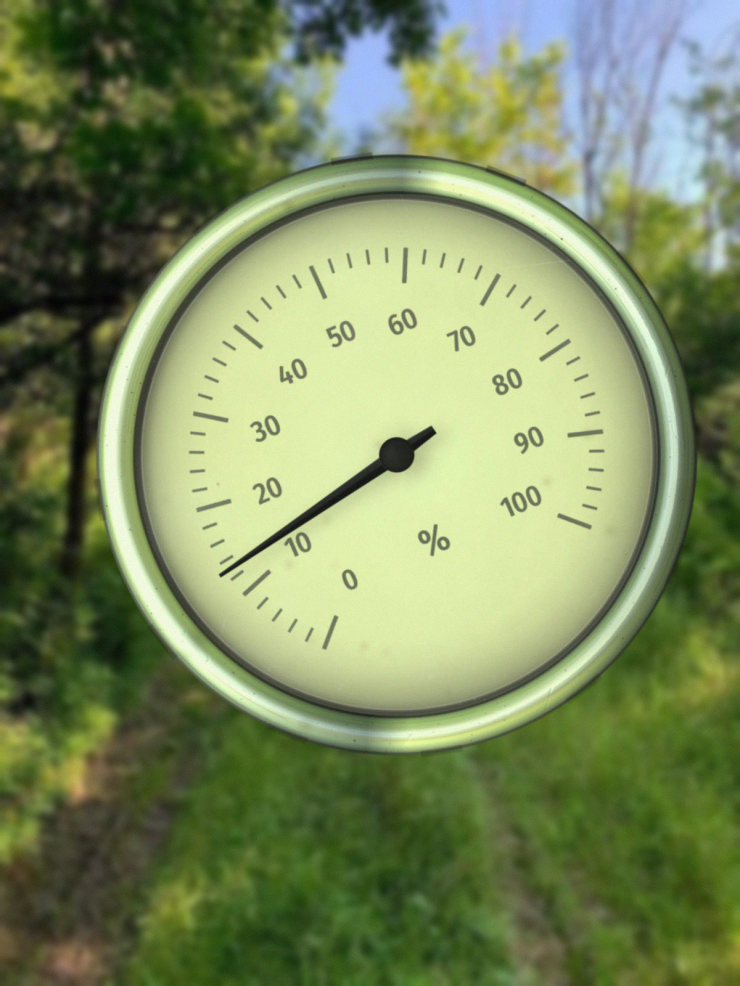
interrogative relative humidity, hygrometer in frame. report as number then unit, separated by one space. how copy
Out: 13 %
